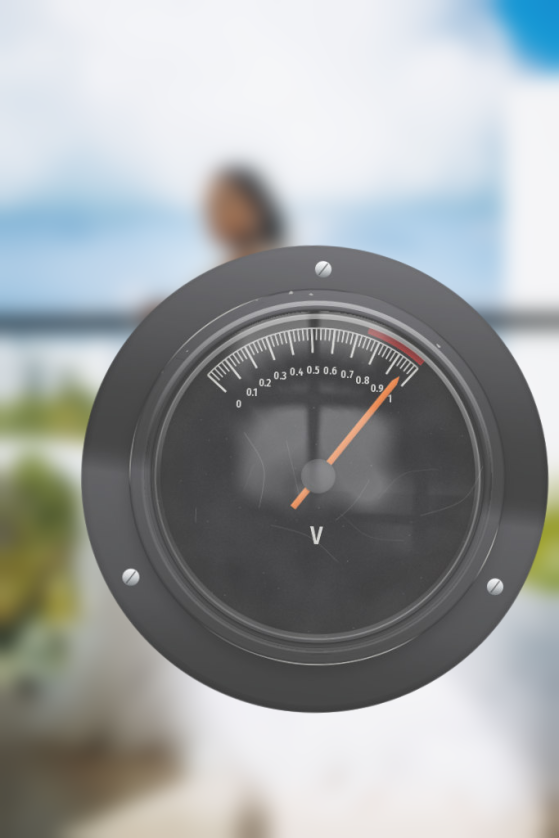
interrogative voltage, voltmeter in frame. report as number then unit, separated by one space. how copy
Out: 0.96 V
